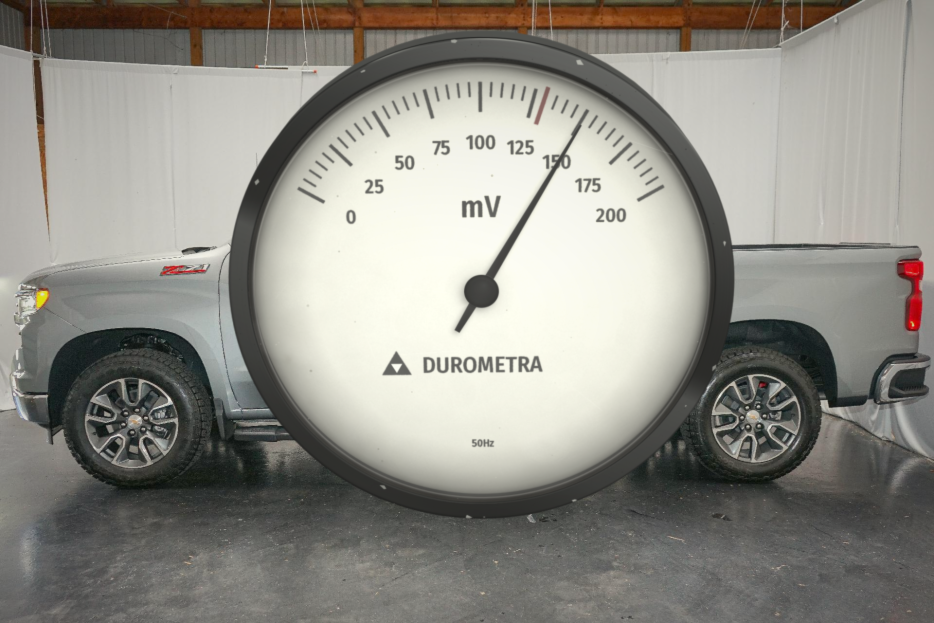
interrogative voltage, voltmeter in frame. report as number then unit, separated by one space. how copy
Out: 150 mV
